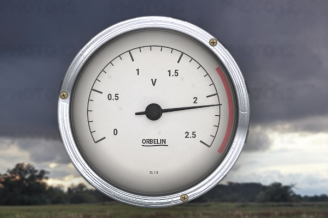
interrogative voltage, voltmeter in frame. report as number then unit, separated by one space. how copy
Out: 2.1 V
